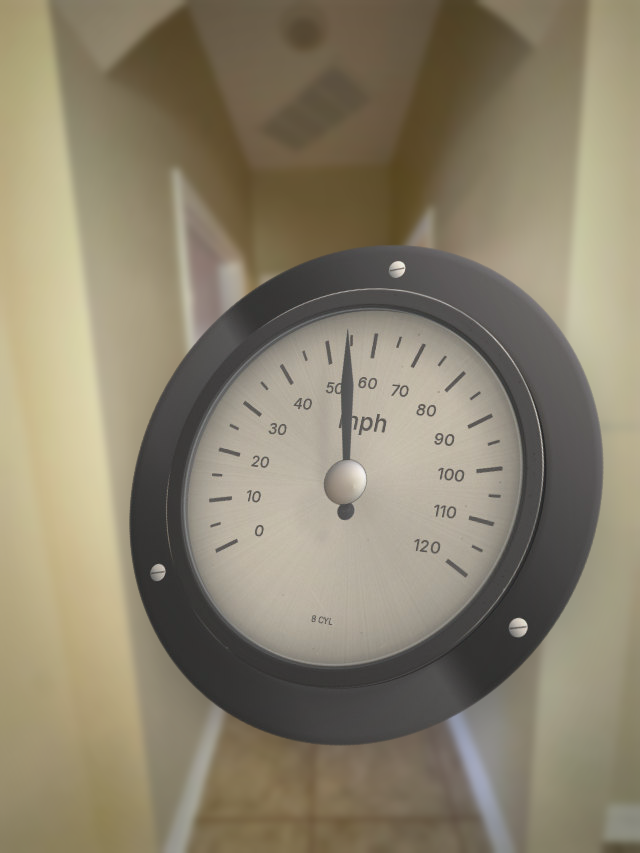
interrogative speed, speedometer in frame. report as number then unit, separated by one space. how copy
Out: 55 mph
